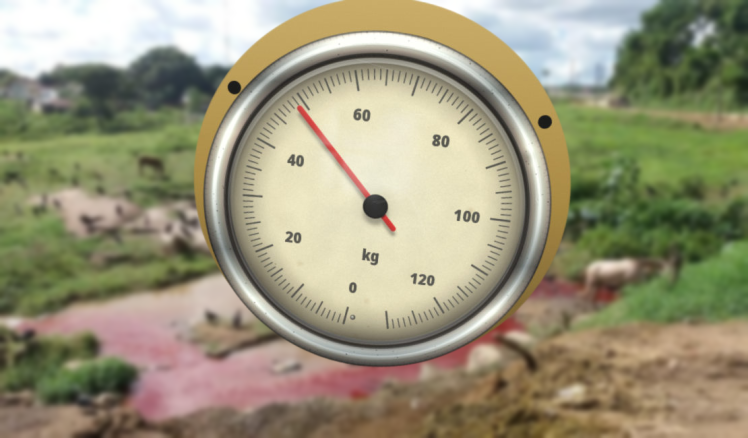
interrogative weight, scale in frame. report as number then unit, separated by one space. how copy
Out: 49 kg
